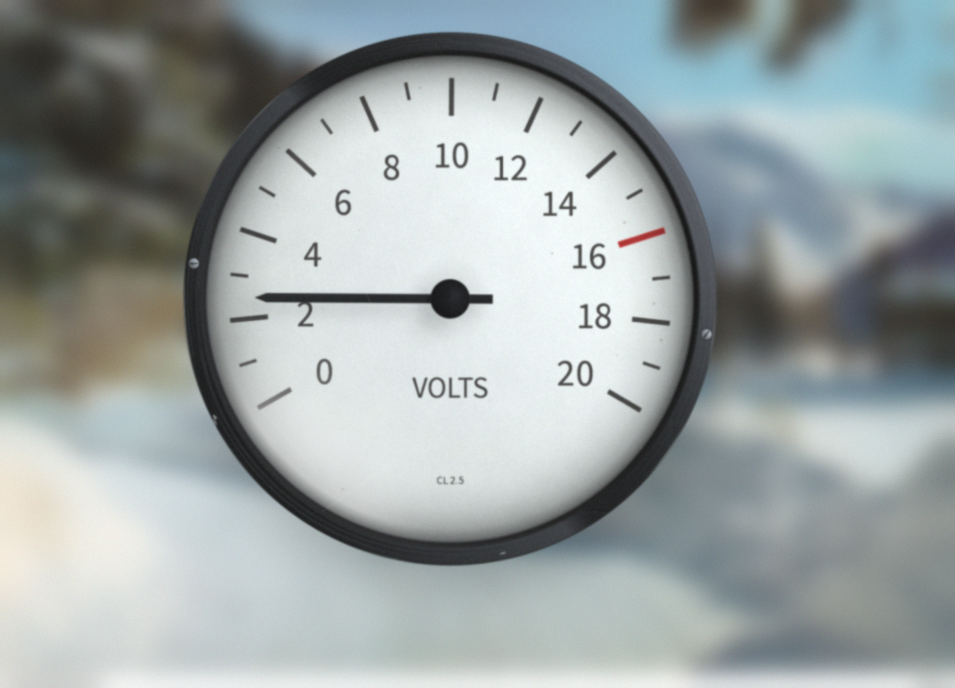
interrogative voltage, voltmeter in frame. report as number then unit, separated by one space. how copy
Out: 2.5 V
